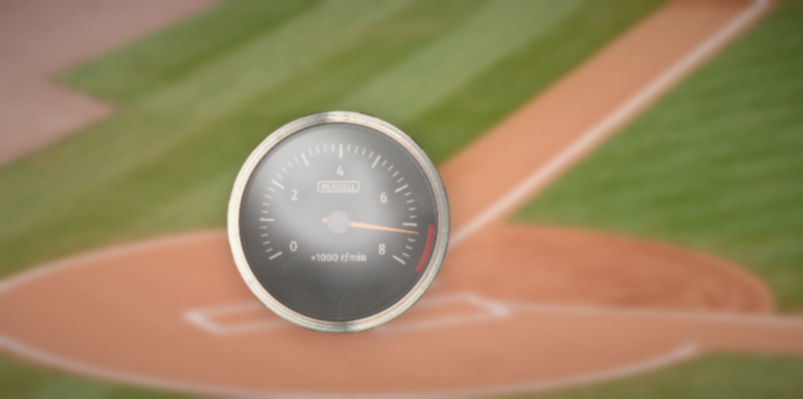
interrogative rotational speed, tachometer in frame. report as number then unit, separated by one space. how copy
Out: 7200 rpm
